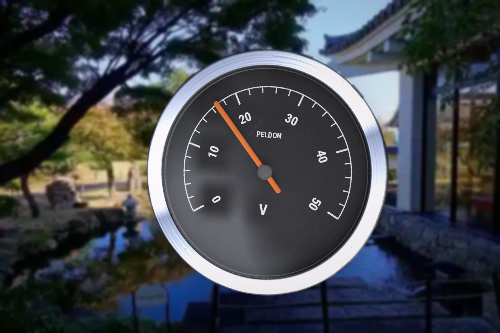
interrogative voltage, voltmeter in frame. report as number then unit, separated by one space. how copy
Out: 17 V
